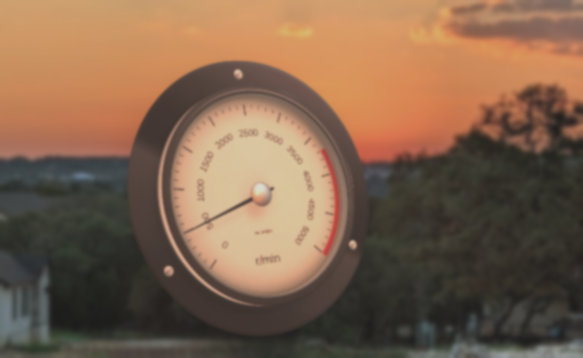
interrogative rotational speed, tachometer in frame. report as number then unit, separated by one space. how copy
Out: 500 rpm
